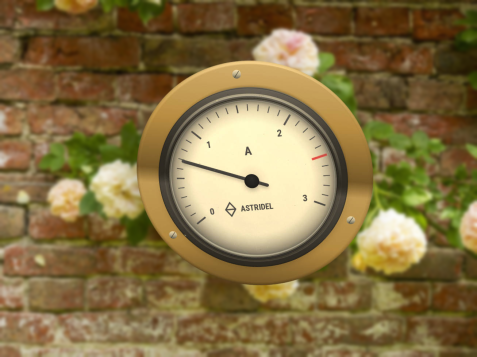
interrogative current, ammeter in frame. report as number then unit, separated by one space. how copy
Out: 0.7 A
